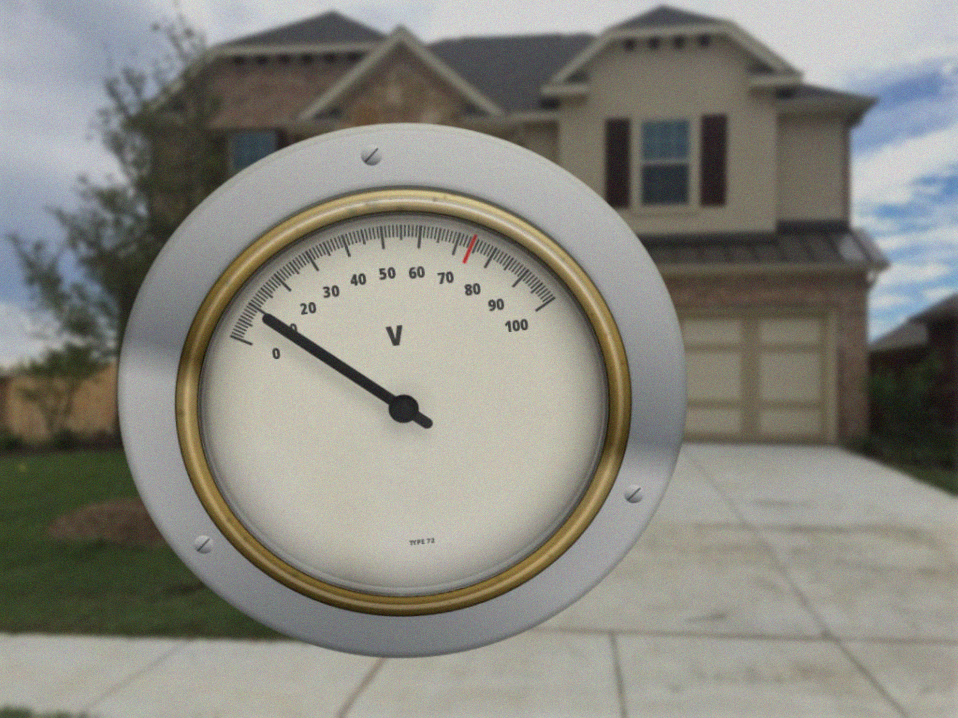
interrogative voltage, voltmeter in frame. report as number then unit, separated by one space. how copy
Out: 10 V
